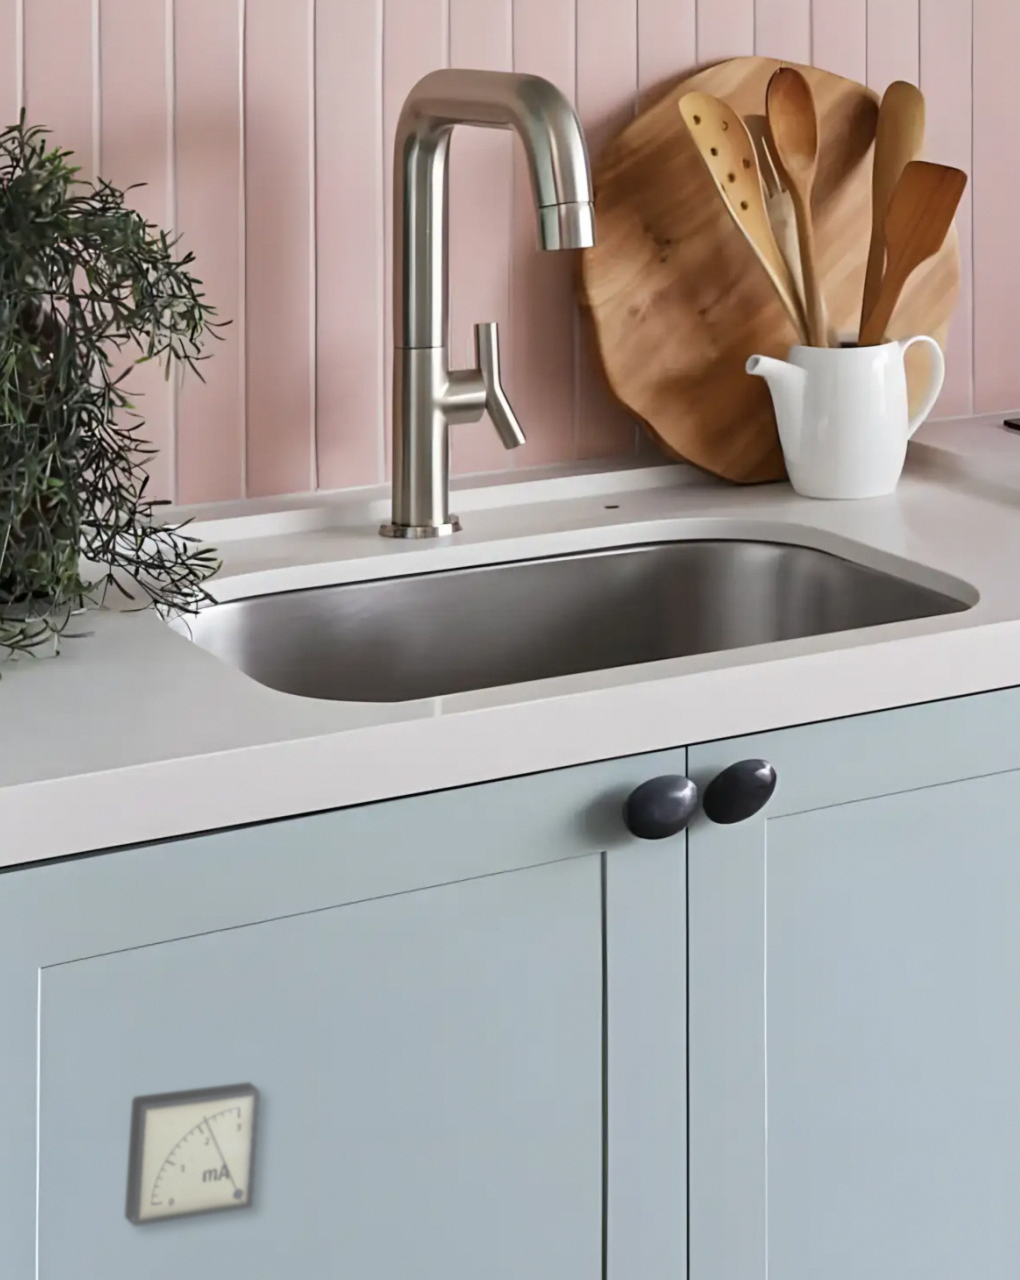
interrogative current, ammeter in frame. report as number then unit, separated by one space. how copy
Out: 2.2 mA
